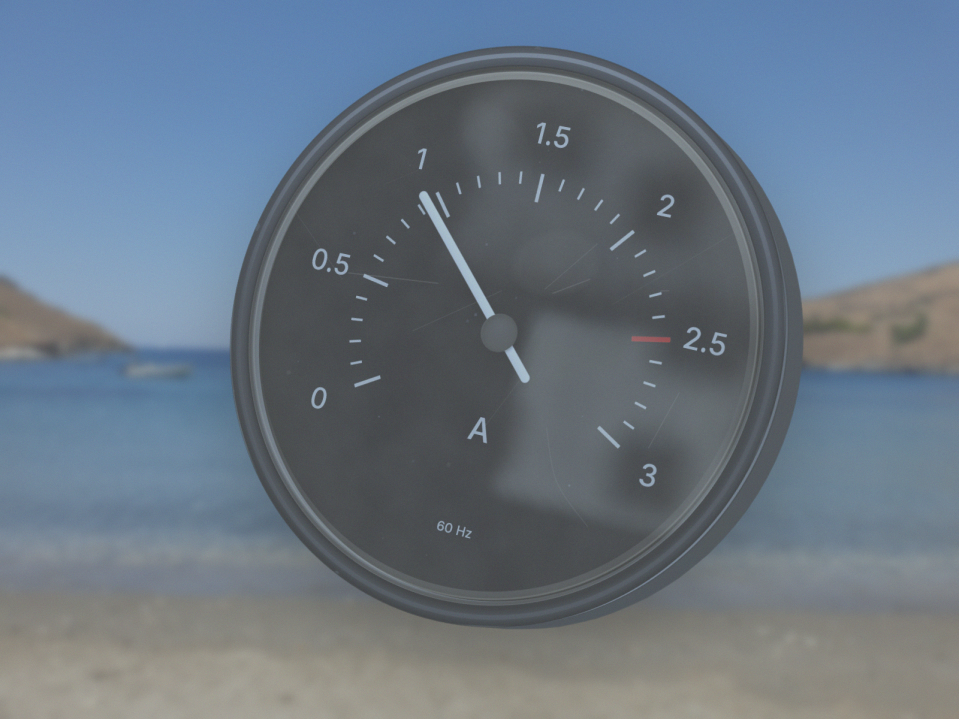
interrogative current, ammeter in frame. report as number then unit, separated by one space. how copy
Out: 0.95 A
